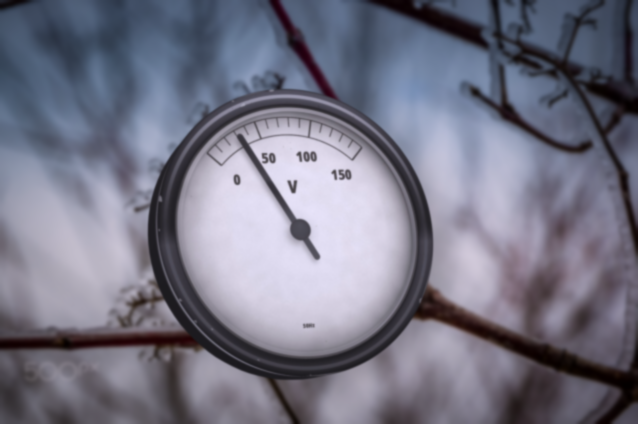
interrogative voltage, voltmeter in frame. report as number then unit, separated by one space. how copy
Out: 30 V
